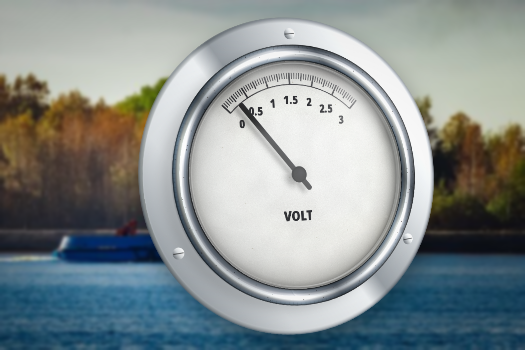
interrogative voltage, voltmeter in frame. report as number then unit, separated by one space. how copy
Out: 0.25 V
